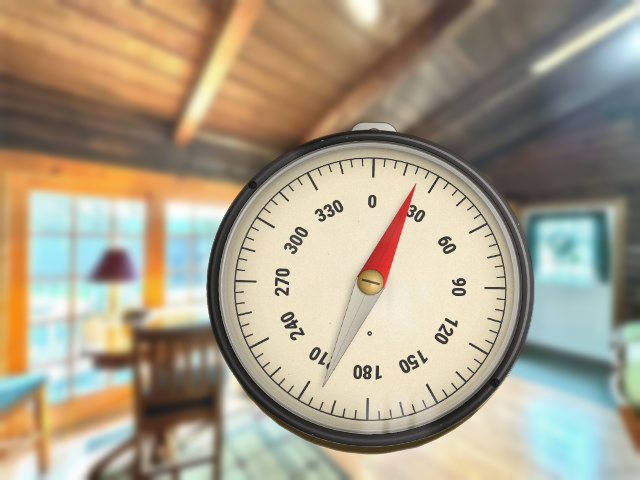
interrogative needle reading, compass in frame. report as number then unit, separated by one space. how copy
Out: 22.5 °
